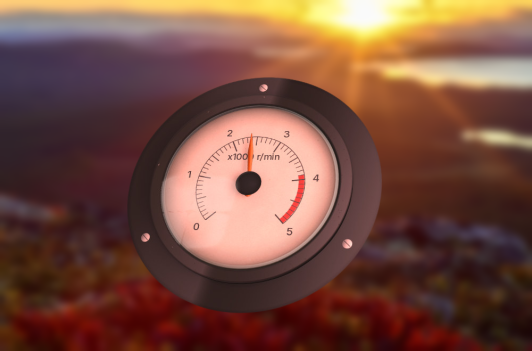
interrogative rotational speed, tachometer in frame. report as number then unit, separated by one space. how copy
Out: 2400 rpm
